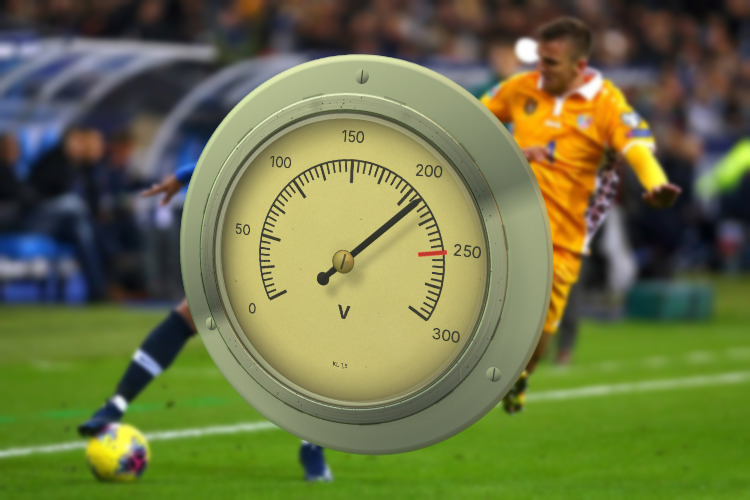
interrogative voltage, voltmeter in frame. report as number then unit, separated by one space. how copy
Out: 210 V
